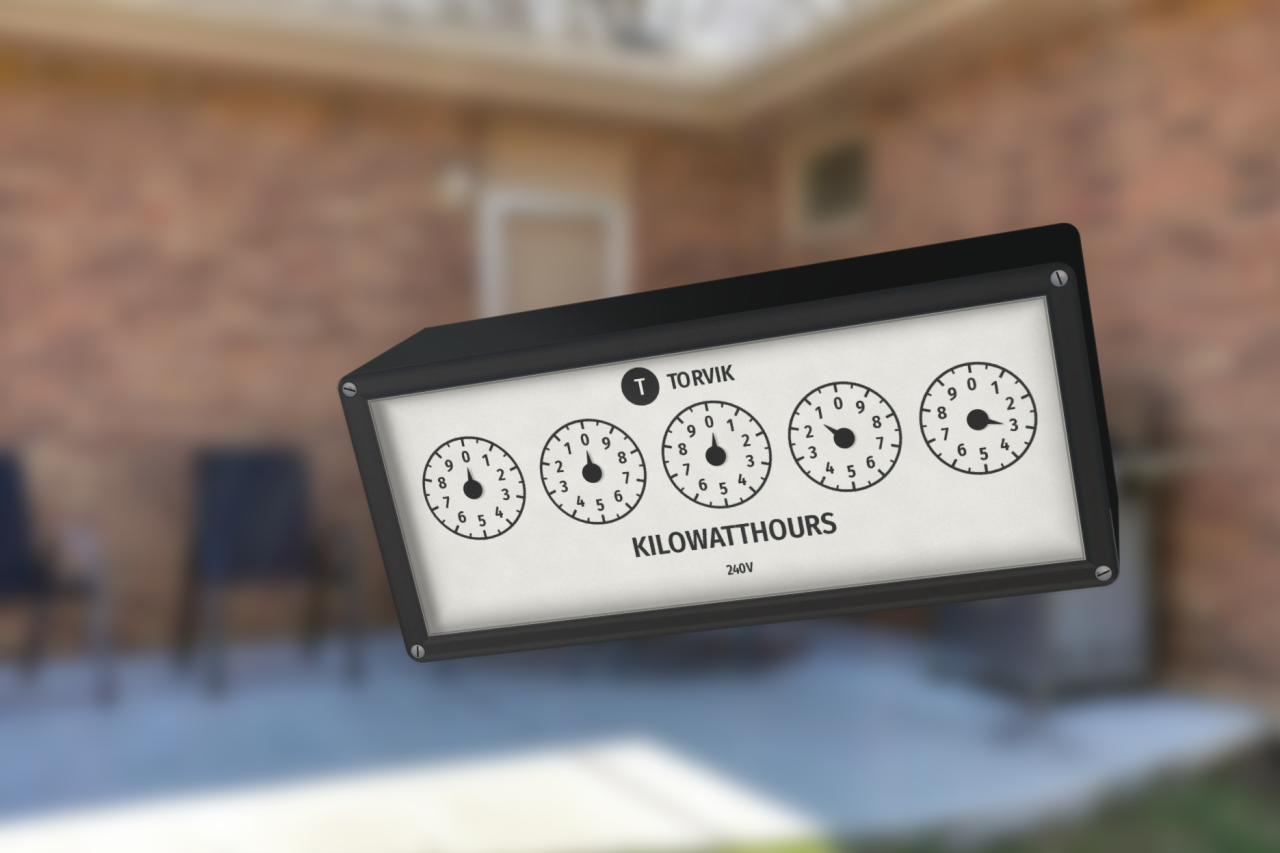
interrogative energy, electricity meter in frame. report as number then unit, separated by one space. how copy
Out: 13 kWh
